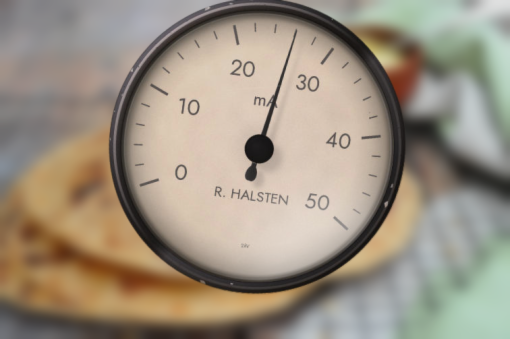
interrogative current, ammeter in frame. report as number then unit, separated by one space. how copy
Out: 26 mA
